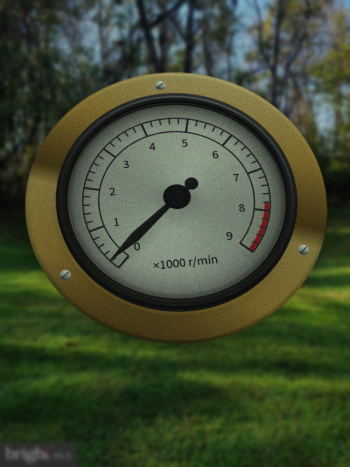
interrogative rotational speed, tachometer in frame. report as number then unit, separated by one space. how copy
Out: 200 rpm
